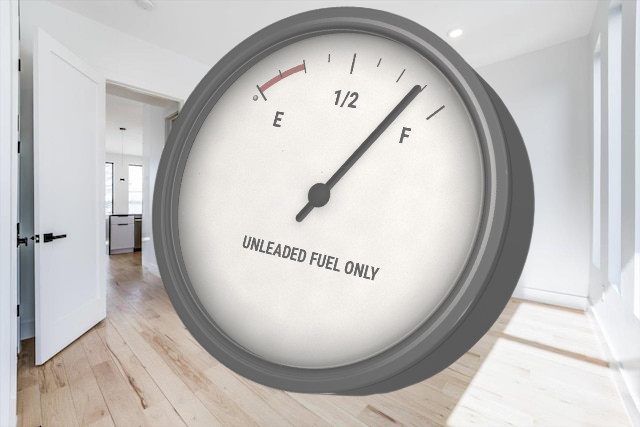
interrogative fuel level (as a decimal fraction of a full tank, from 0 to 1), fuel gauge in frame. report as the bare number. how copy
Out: 0.875
